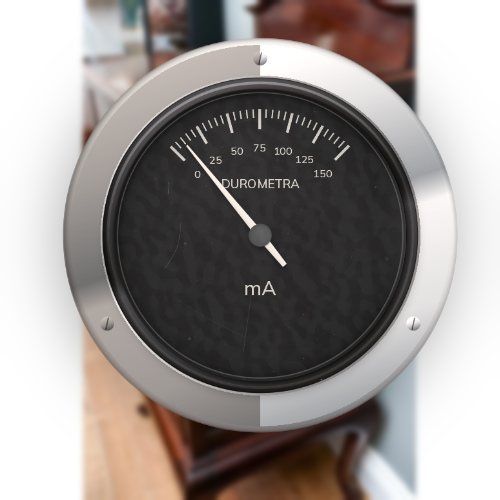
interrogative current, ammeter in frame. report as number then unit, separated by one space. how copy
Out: 10 mA
